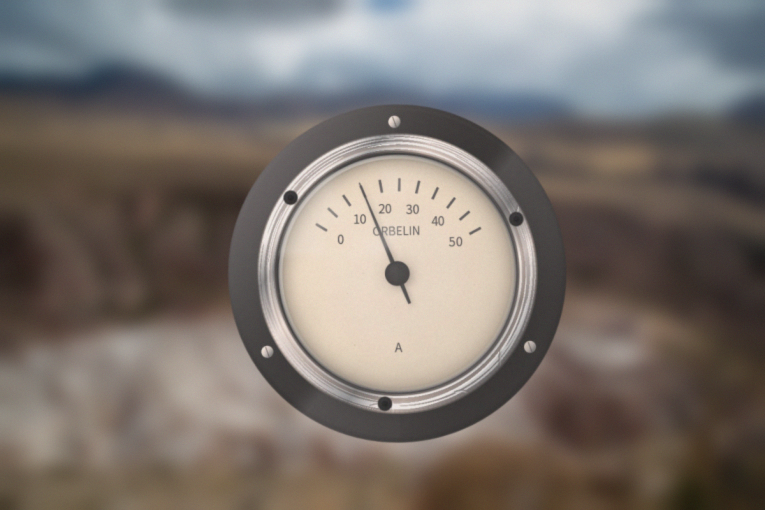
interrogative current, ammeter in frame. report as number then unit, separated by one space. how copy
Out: 15 A
